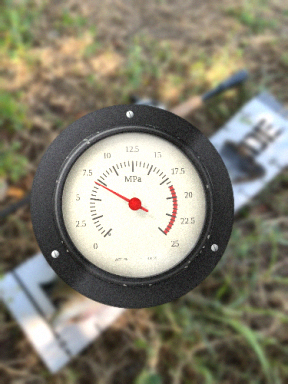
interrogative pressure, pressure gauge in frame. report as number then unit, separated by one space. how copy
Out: 7 MPa
